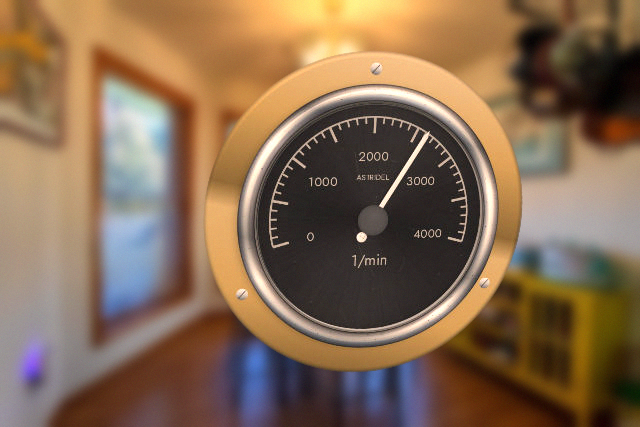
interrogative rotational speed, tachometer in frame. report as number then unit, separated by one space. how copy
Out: 2600 rpm
